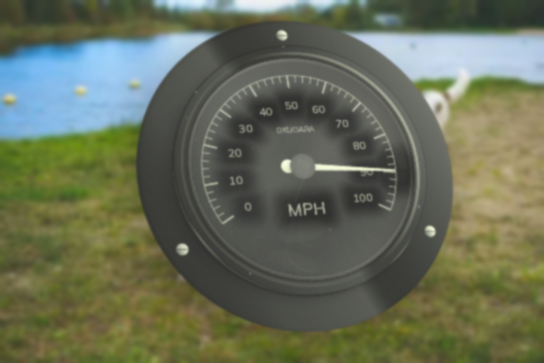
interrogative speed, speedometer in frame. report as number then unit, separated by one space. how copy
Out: 90 mph
